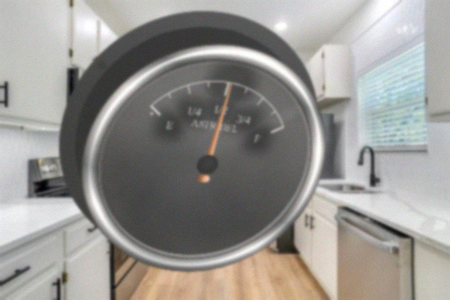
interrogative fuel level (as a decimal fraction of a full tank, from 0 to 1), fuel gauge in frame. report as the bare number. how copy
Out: 0.5
